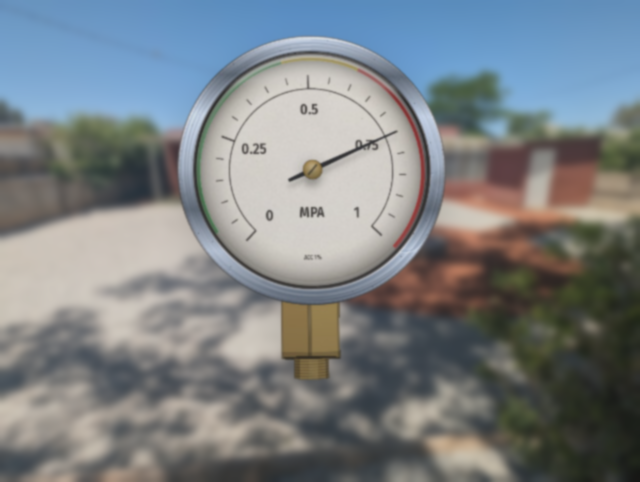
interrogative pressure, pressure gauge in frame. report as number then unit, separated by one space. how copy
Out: 0.75 MPa
